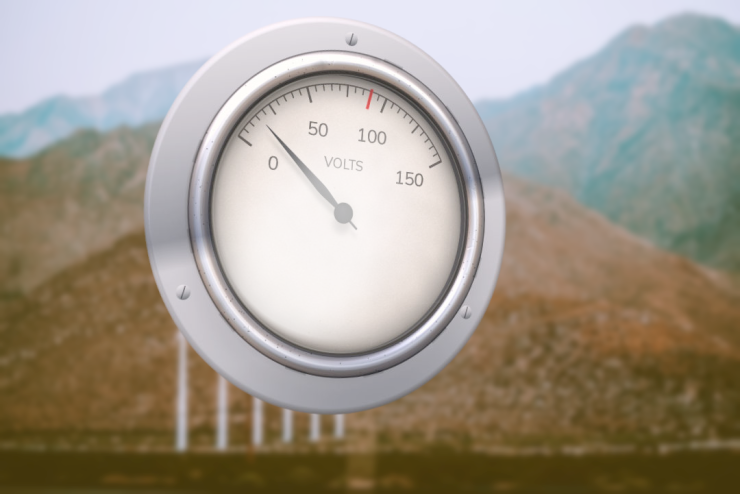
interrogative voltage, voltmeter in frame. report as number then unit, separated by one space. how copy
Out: 15 V
